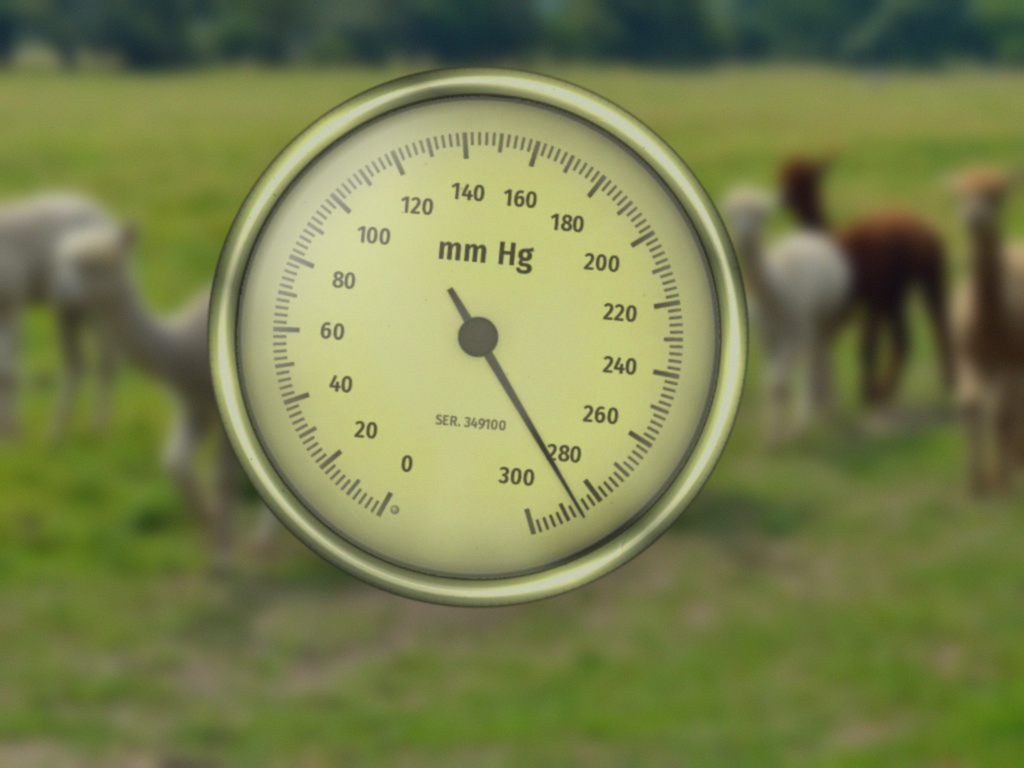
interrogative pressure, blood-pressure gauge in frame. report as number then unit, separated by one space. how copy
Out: 286 mmHg
